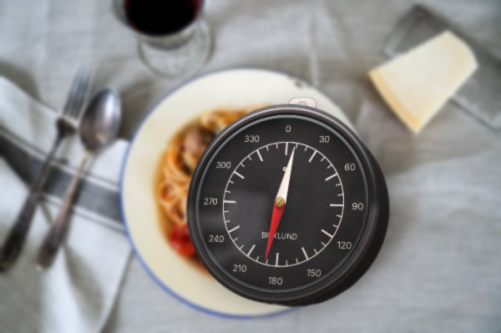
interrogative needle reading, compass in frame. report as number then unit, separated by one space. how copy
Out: 190 °
